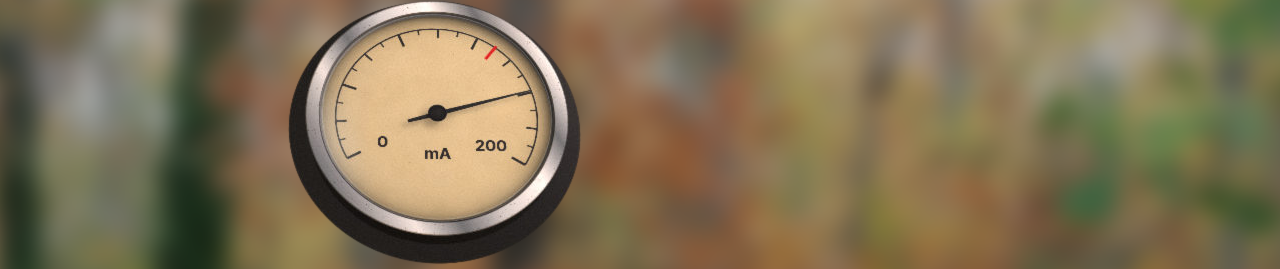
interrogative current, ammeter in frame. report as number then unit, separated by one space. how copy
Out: 160 mA
